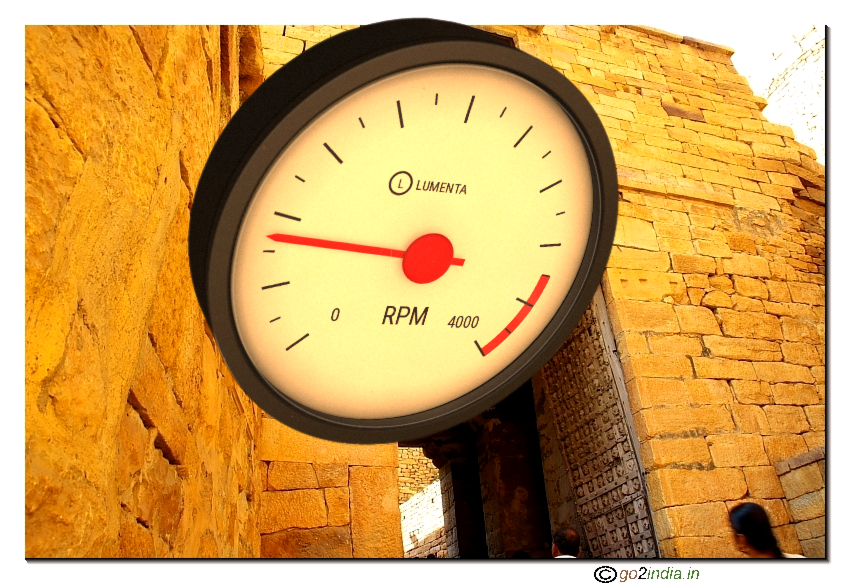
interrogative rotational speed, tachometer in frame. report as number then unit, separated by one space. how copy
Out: 700 rpm
